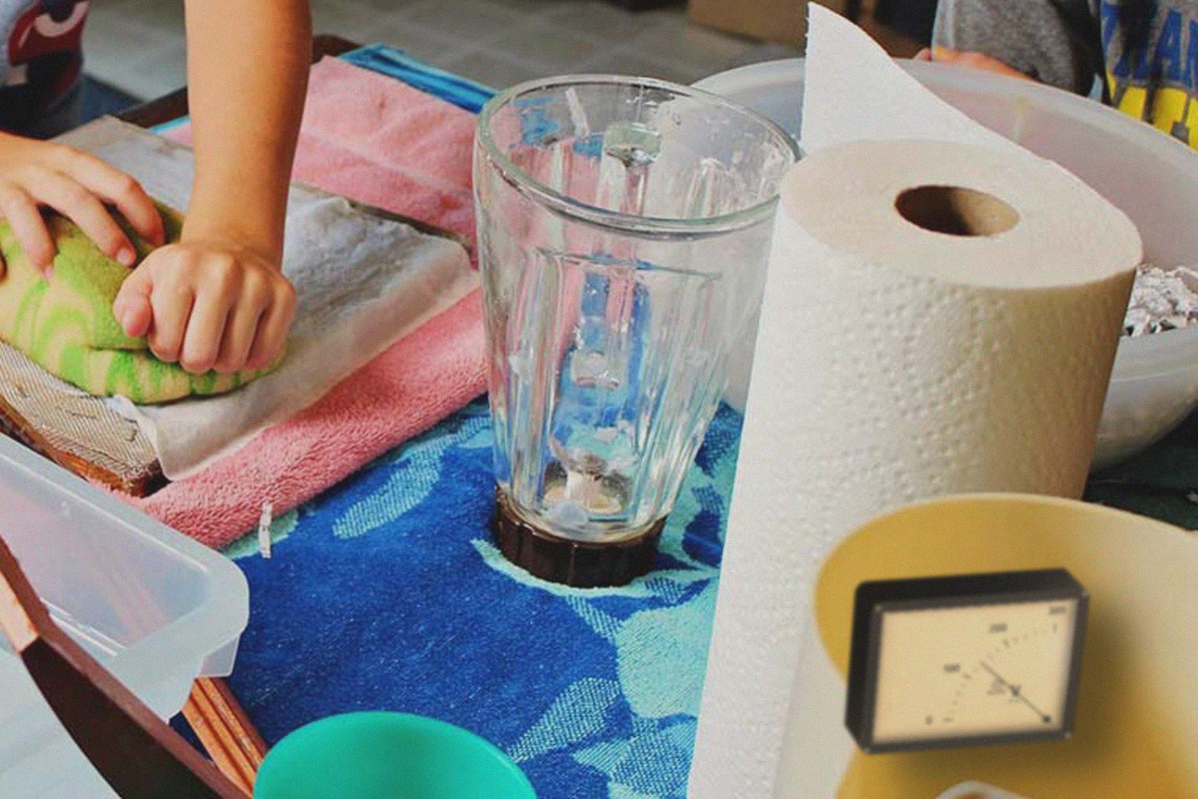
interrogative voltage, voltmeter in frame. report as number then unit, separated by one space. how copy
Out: 140 V
